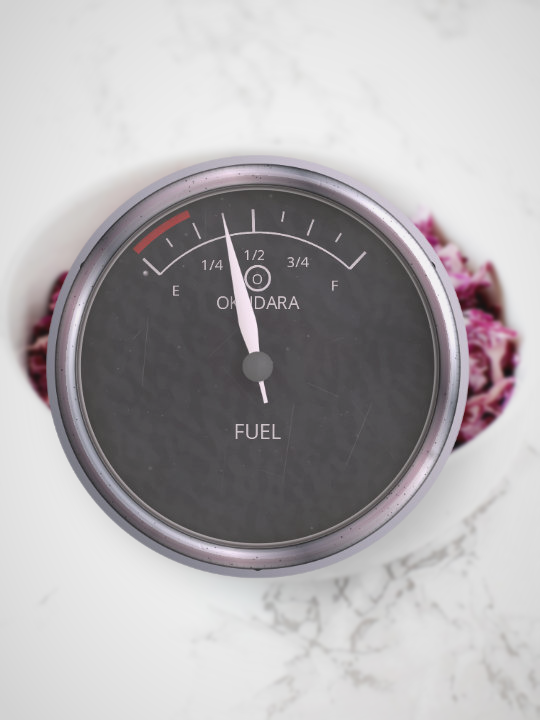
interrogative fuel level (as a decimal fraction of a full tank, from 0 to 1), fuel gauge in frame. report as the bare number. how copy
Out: 0.375
